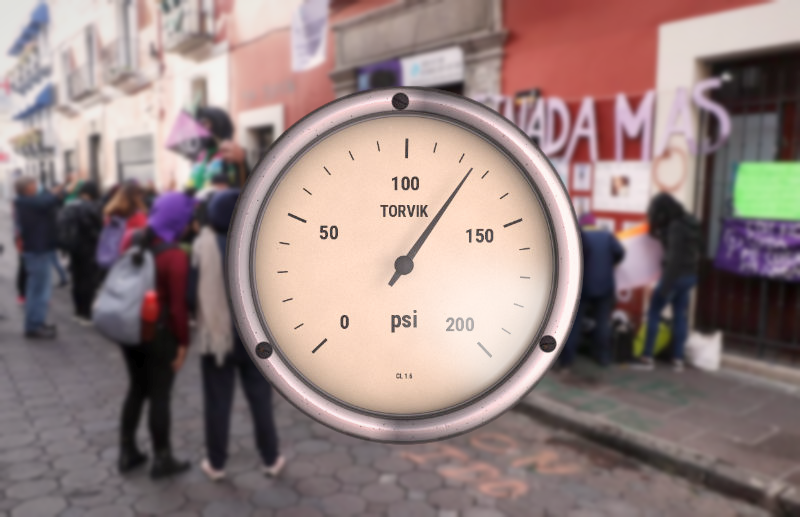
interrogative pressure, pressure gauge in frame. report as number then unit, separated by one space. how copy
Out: 125 psi
